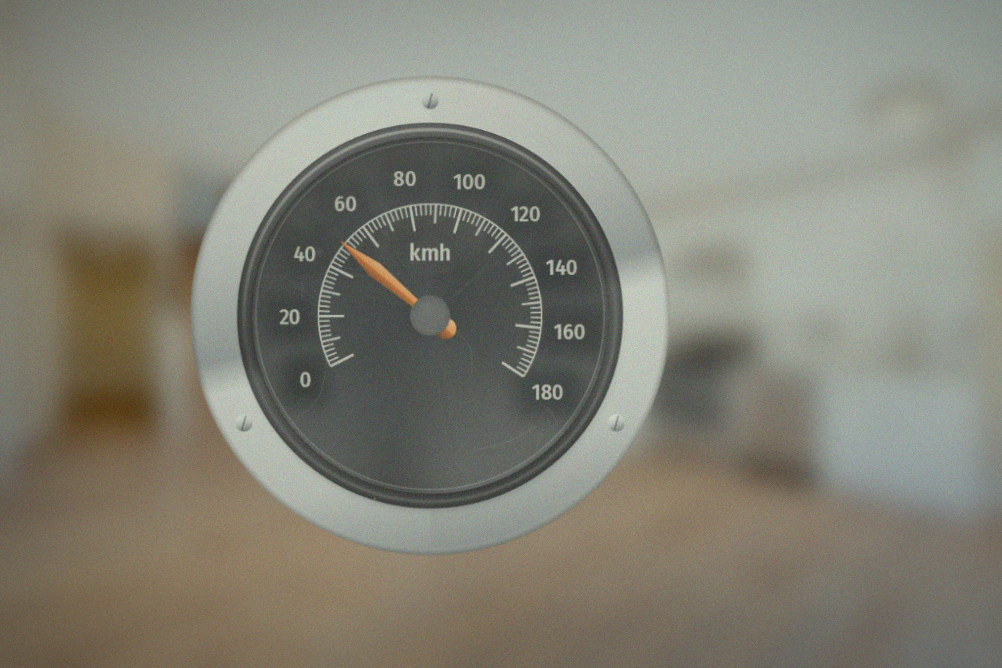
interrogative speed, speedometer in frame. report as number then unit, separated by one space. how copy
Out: 50 km/h
